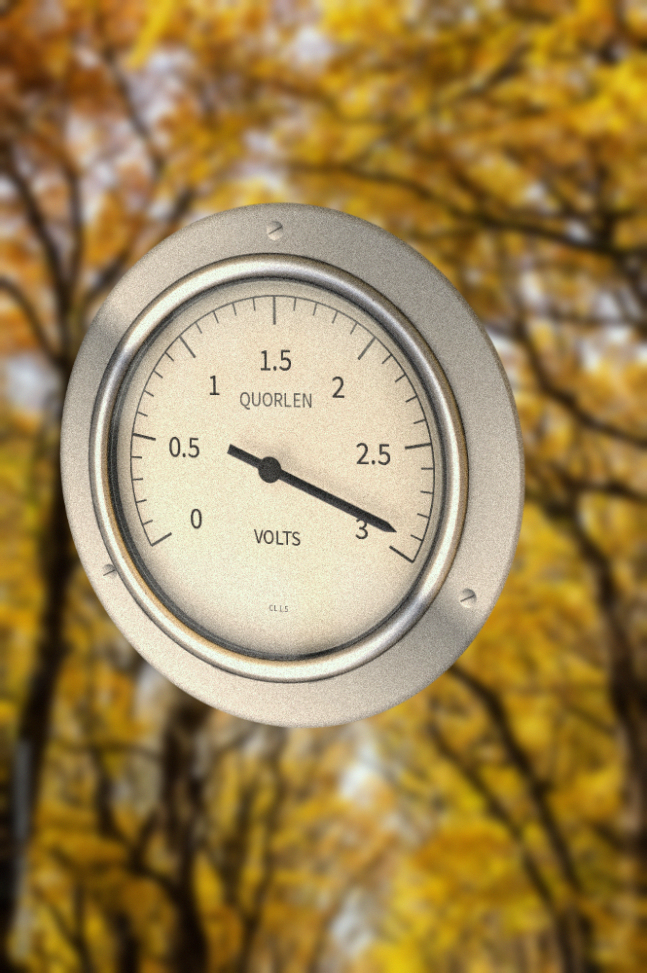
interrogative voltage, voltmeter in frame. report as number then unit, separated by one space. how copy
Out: 2.9 V
